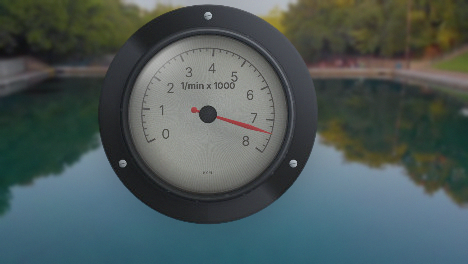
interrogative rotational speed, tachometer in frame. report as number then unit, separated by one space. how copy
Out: 7400 rpm
